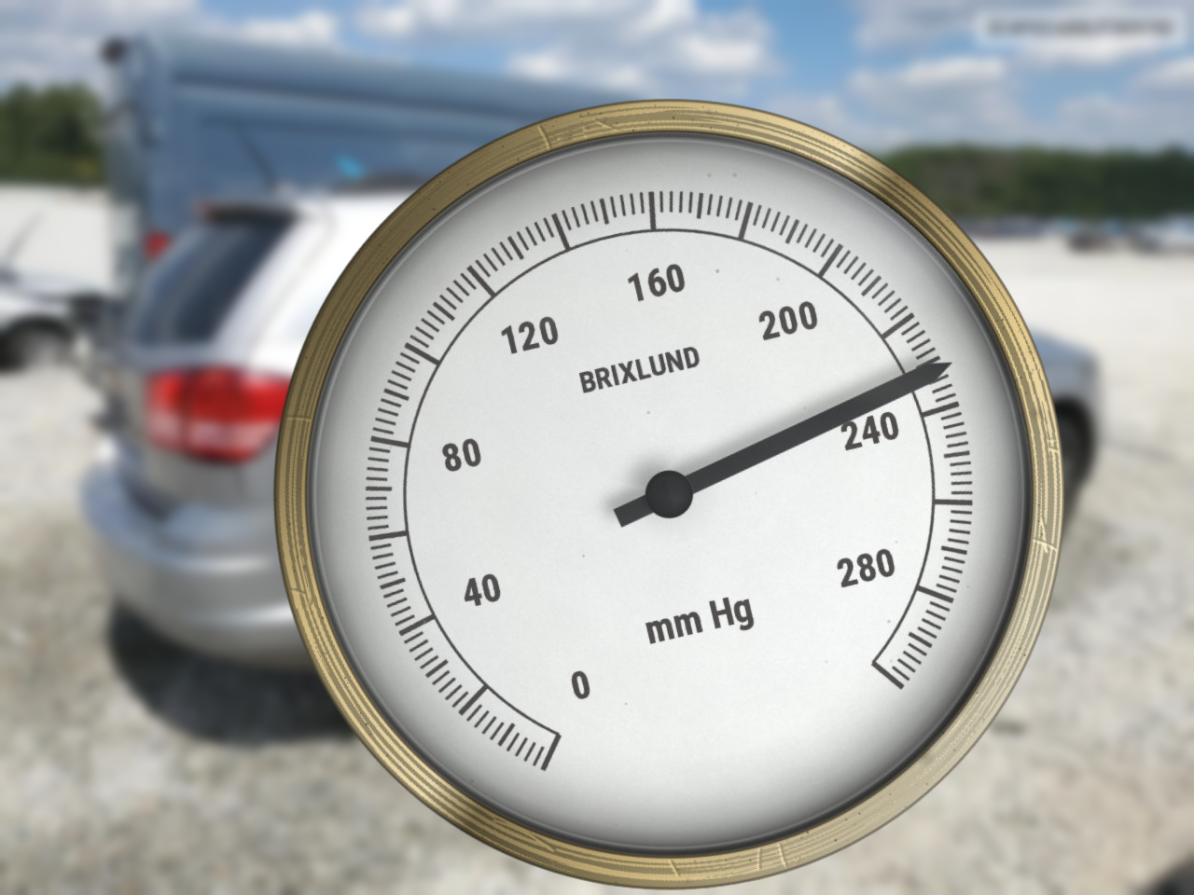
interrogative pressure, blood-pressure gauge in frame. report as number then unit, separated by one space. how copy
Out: 232 mmHg
